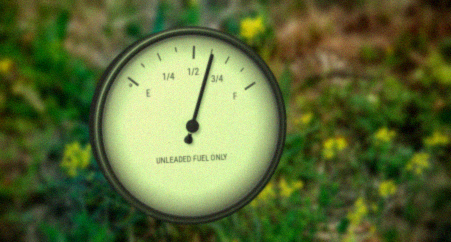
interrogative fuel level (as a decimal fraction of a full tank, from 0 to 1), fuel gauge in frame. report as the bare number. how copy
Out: 0.625
